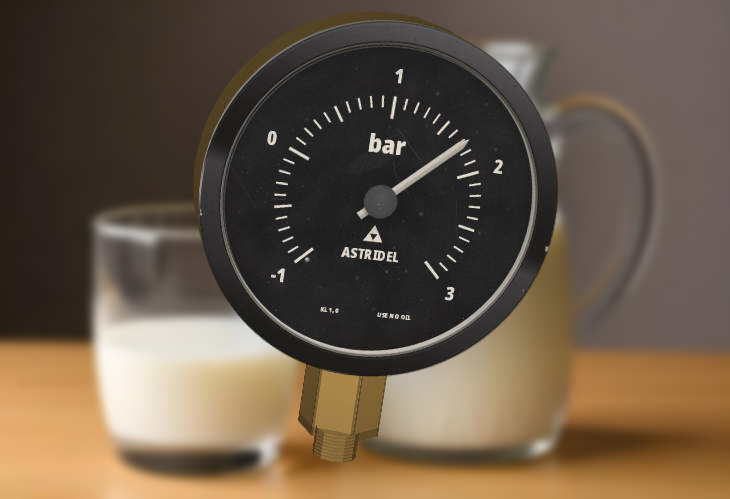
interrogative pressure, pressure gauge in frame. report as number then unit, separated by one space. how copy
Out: 1.7 bar
